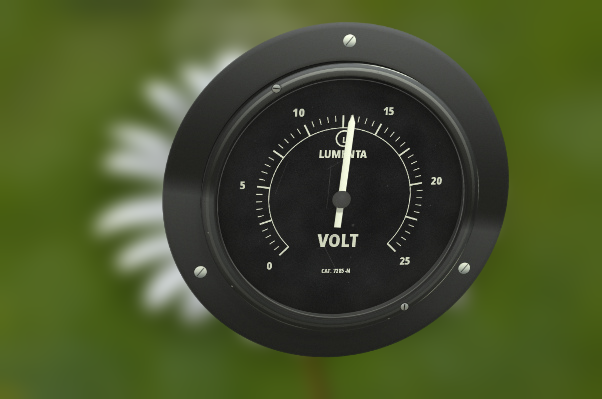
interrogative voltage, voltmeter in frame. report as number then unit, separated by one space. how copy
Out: 13 V
